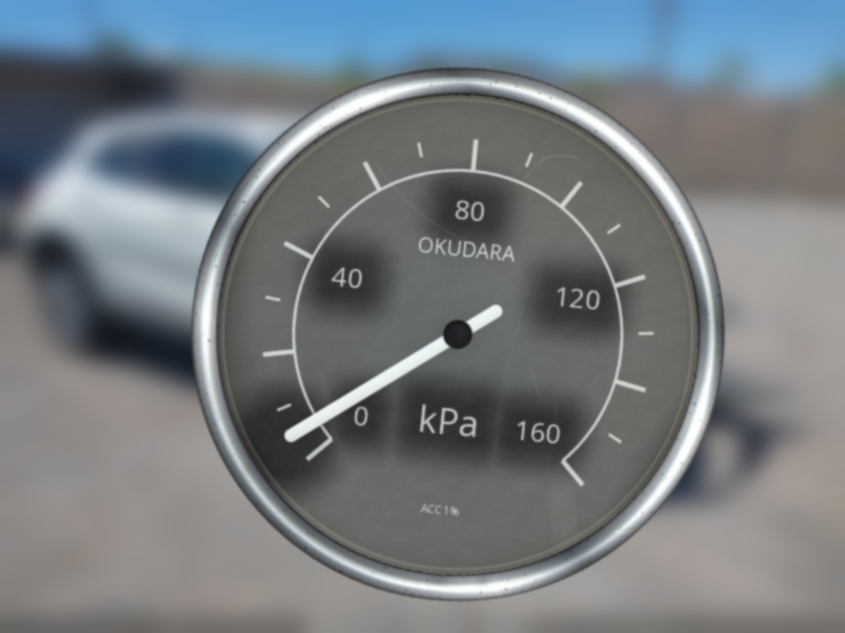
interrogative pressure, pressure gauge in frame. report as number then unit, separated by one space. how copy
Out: 5 kPa
